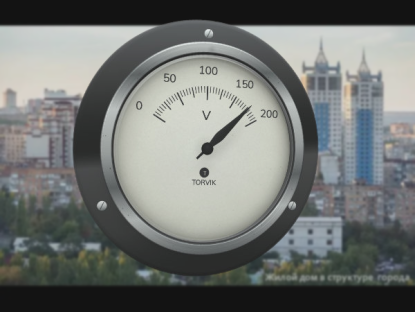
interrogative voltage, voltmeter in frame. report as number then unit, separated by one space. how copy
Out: 175 V
